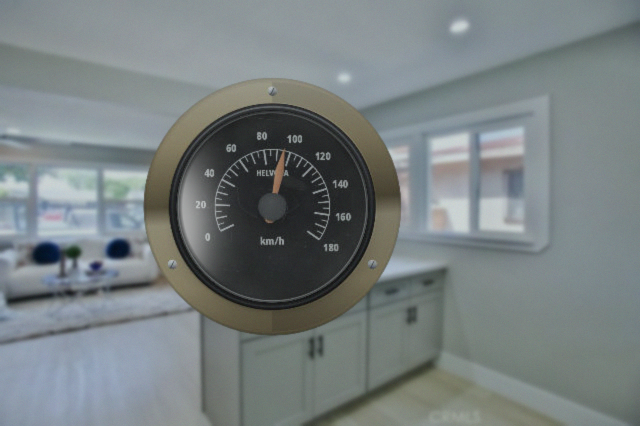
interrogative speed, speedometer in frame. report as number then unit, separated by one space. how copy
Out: 95 km/h
